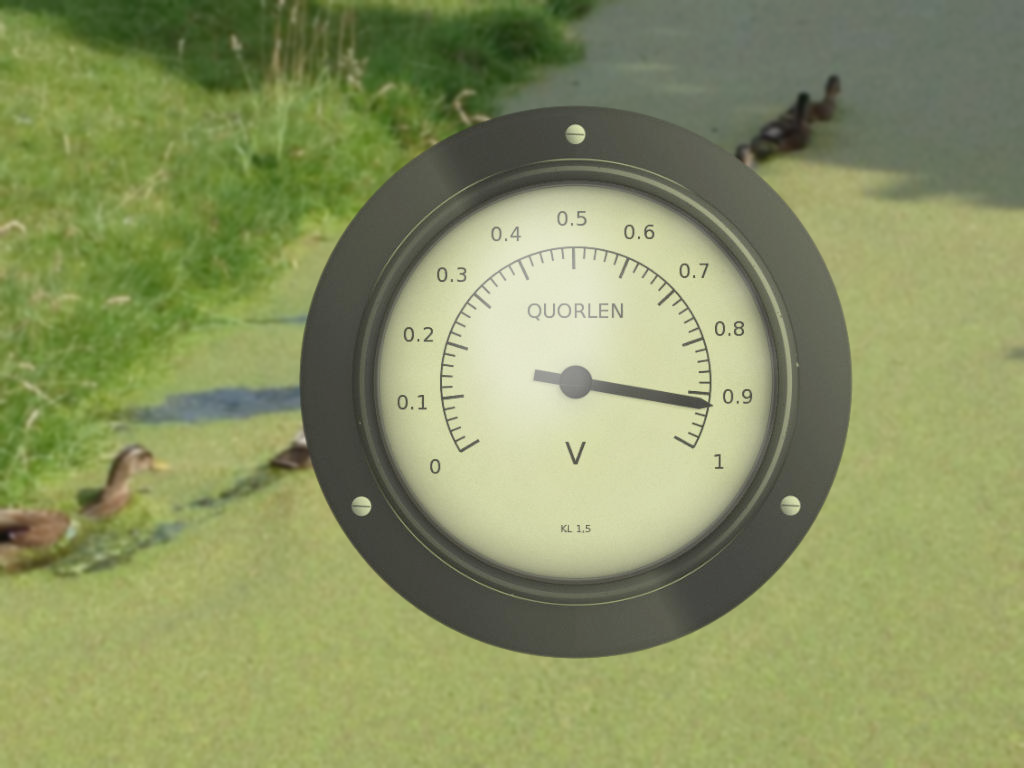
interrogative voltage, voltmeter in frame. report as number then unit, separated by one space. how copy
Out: 0.92 V
